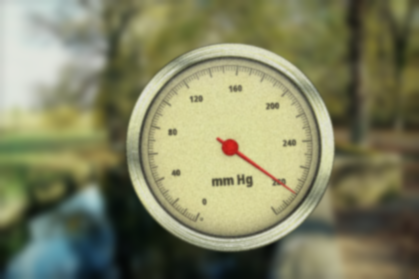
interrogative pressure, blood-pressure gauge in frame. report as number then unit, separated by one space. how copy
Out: 280 mmHg
